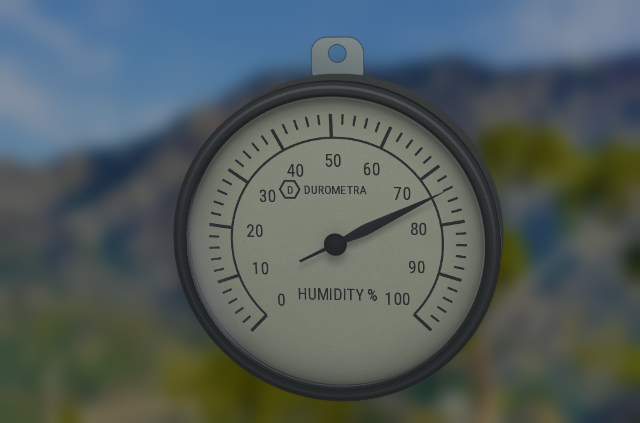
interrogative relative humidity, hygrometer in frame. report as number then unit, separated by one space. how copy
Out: 74 %
